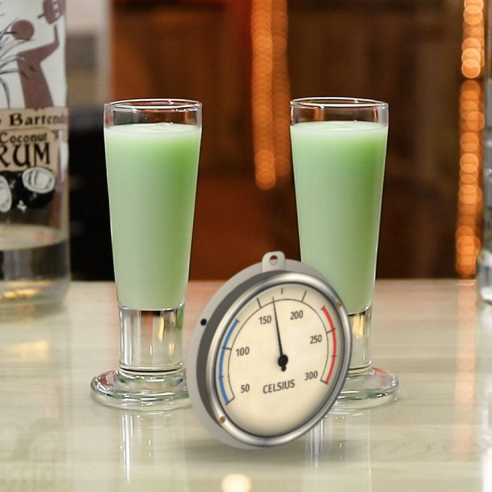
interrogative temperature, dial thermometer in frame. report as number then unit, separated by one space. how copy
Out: 162.5 °C
